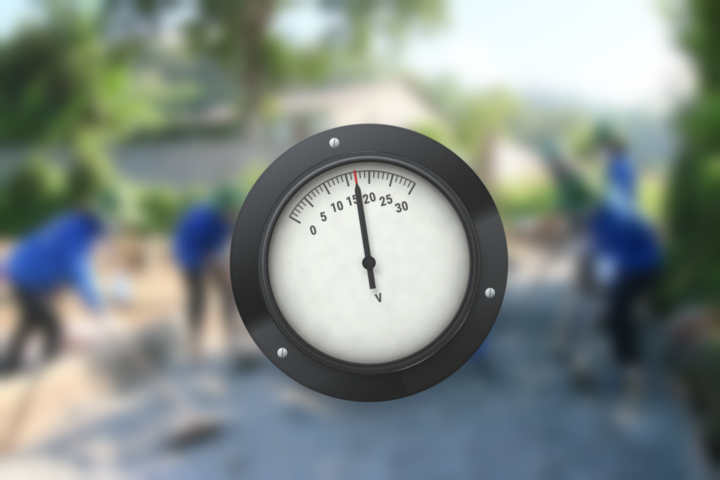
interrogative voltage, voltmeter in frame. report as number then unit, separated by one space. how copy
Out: 17 V
